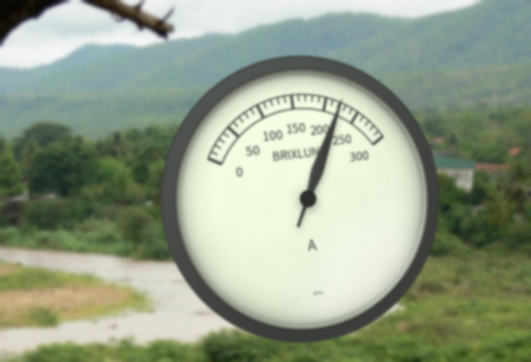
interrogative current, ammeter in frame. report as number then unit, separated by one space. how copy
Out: 220 A
